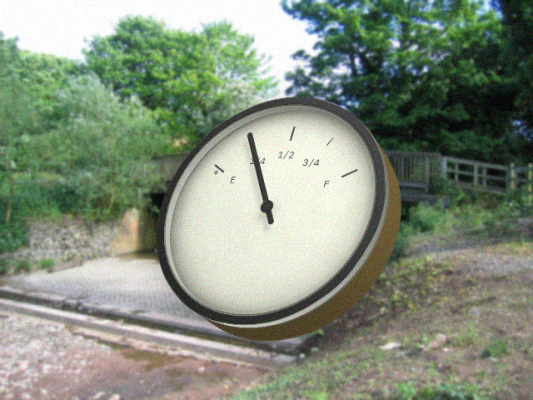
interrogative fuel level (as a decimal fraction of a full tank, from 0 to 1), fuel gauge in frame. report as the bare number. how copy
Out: 0.25
